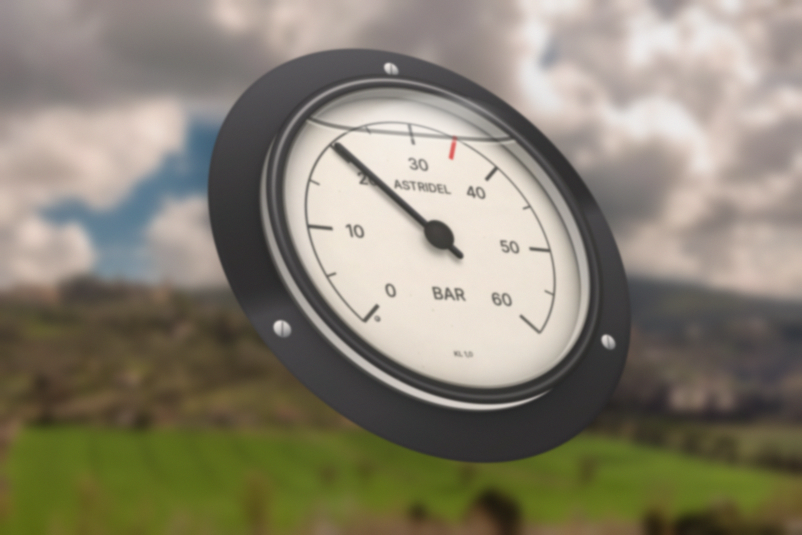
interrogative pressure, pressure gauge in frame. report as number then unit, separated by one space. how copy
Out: 20 bar
